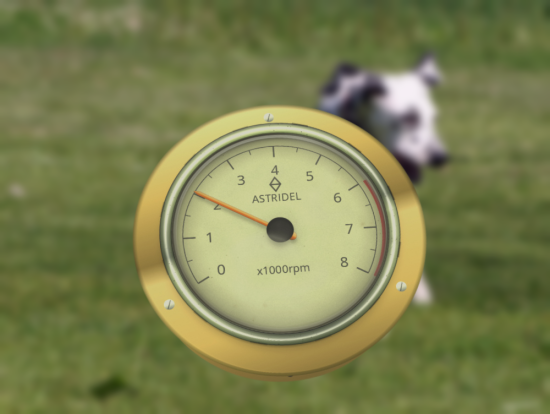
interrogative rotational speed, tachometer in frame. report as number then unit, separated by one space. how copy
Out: 2000 rpm
